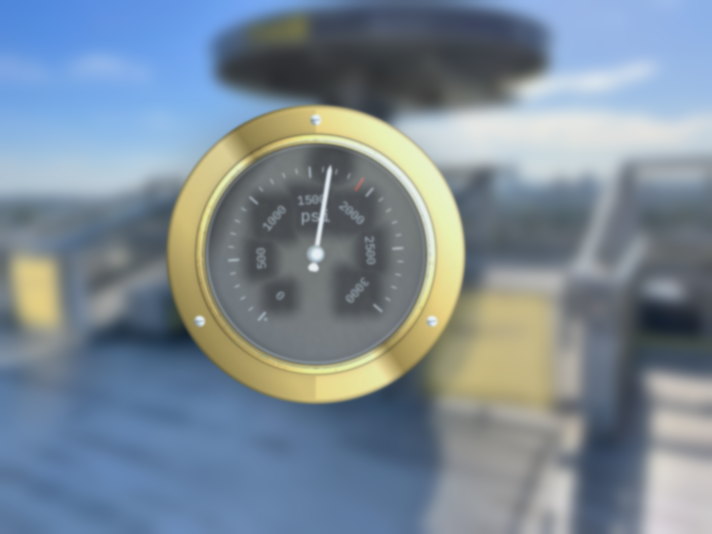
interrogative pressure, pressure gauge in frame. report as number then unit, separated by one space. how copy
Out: 1650 psi
